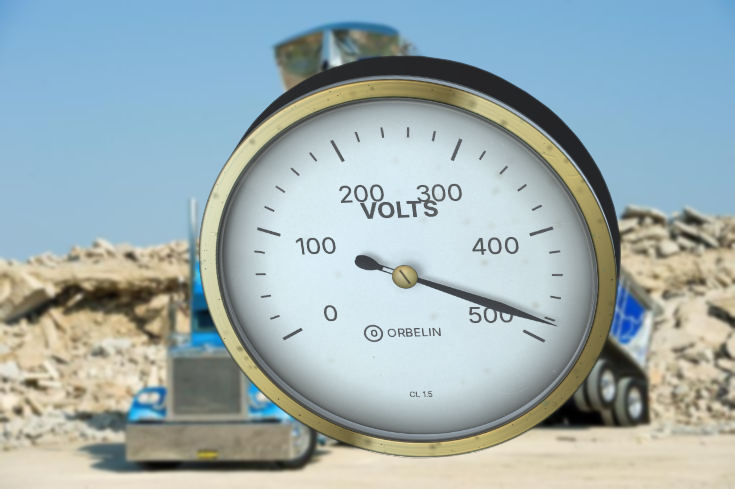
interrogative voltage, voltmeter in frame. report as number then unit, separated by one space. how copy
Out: 480 V
